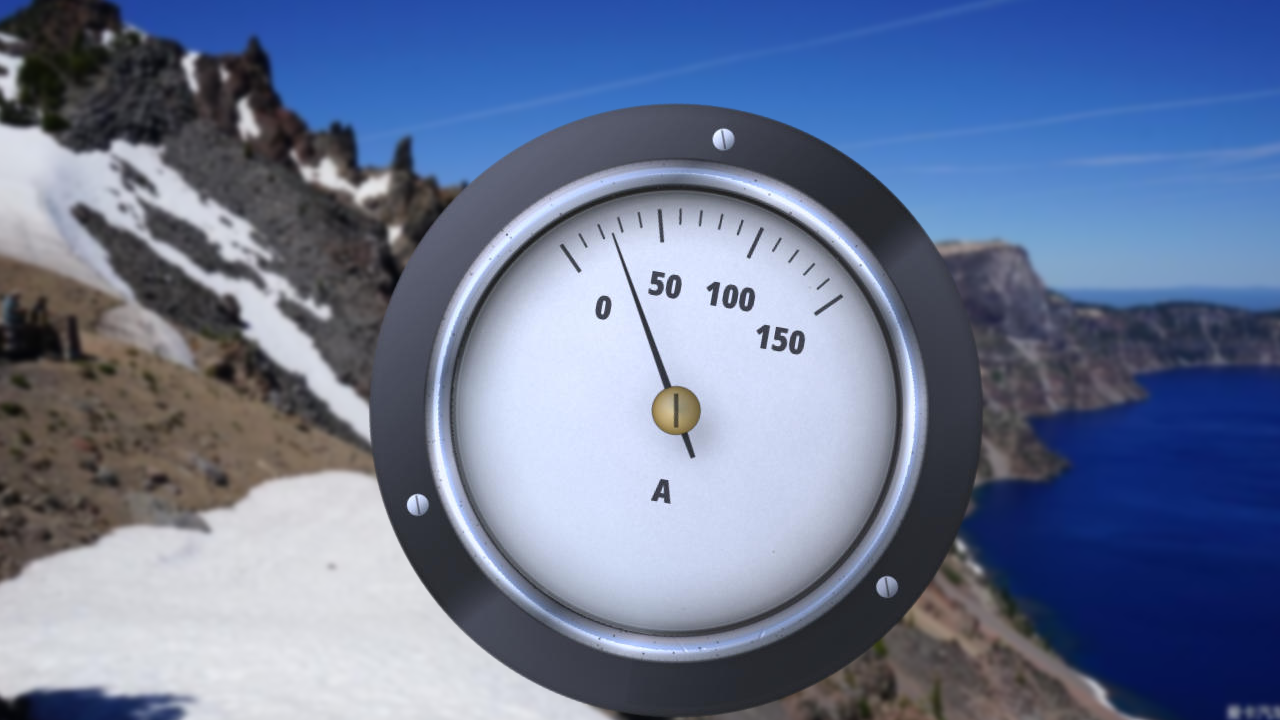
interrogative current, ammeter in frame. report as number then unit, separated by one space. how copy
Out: 25 A
